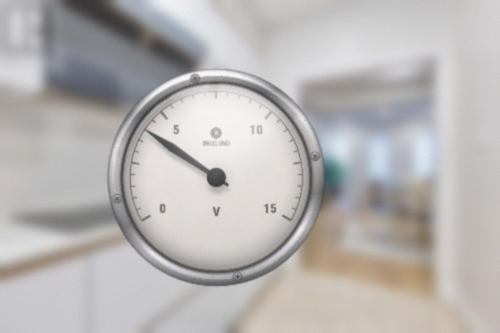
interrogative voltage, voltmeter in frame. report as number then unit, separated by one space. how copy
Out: 4 V
